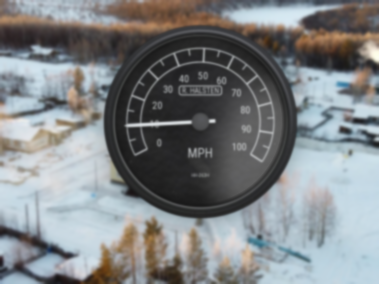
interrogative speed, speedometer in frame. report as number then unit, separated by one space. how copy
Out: 10 mph
